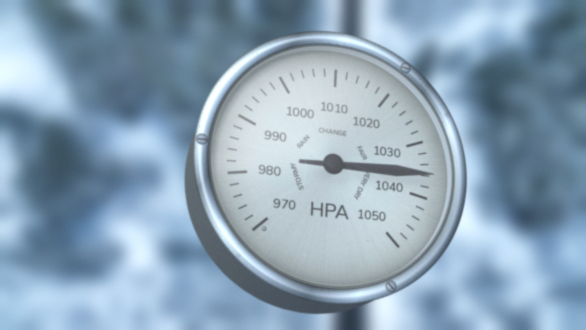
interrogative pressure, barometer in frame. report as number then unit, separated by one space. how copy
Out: 1036 hPa
